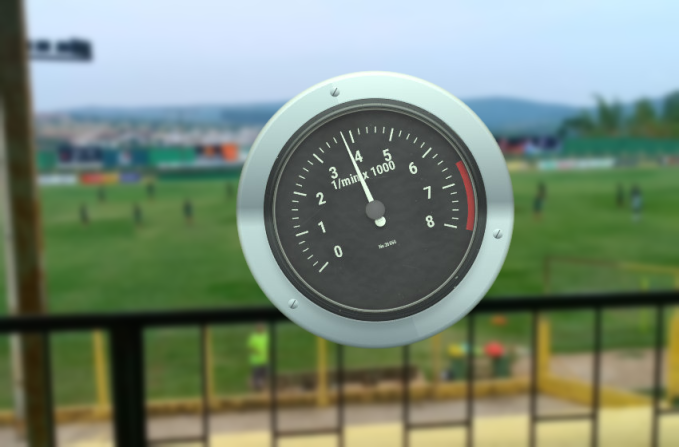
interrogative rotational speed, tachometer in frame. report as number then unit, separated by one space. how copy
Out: 3800 rpm
